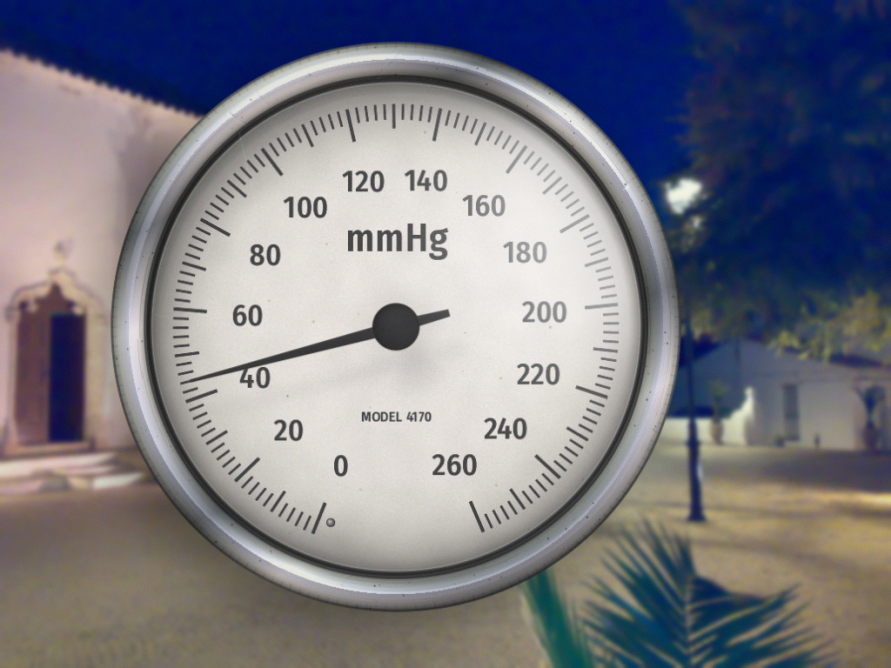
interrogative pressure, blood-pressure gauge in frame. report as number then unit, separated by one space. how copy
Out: 44 mmHg
